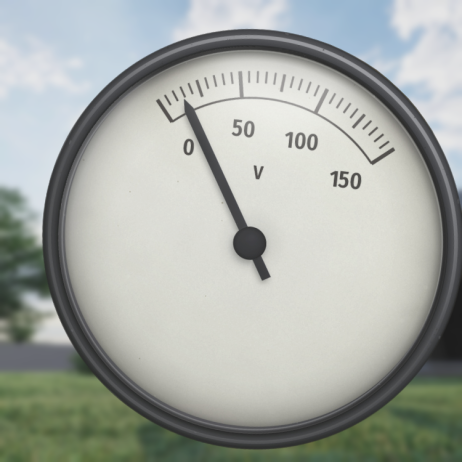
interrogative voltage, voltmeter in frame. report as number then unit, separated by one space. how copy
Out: 15 V
